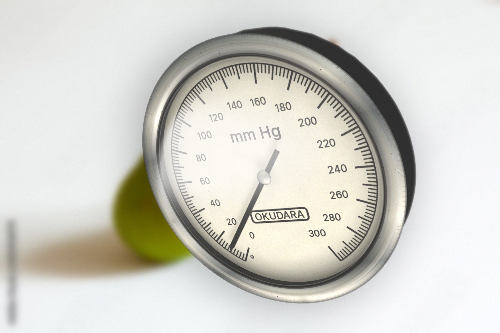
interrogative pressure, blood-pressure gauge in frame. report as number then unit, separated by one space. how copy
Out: 10 mmHg
